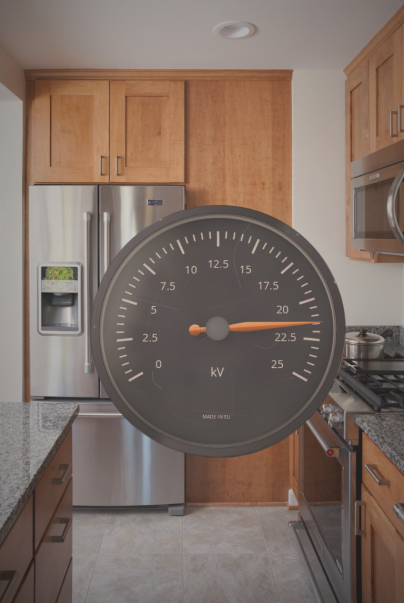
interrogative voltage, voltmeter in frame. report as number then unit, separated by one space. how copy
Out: 21.5 kV
